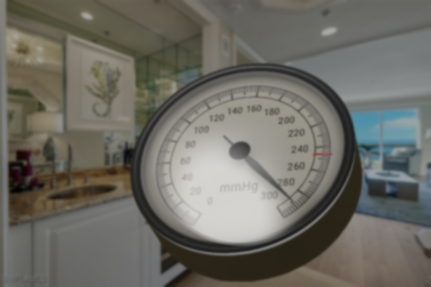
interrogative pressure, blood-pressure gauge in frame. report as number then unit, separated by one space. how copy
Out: 290 mmHg
